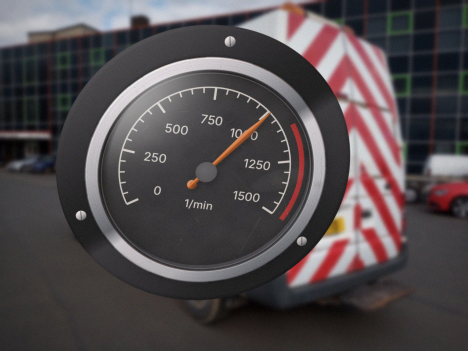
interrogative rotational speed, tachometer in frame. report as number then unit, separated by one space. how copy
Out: 1000 rpm
